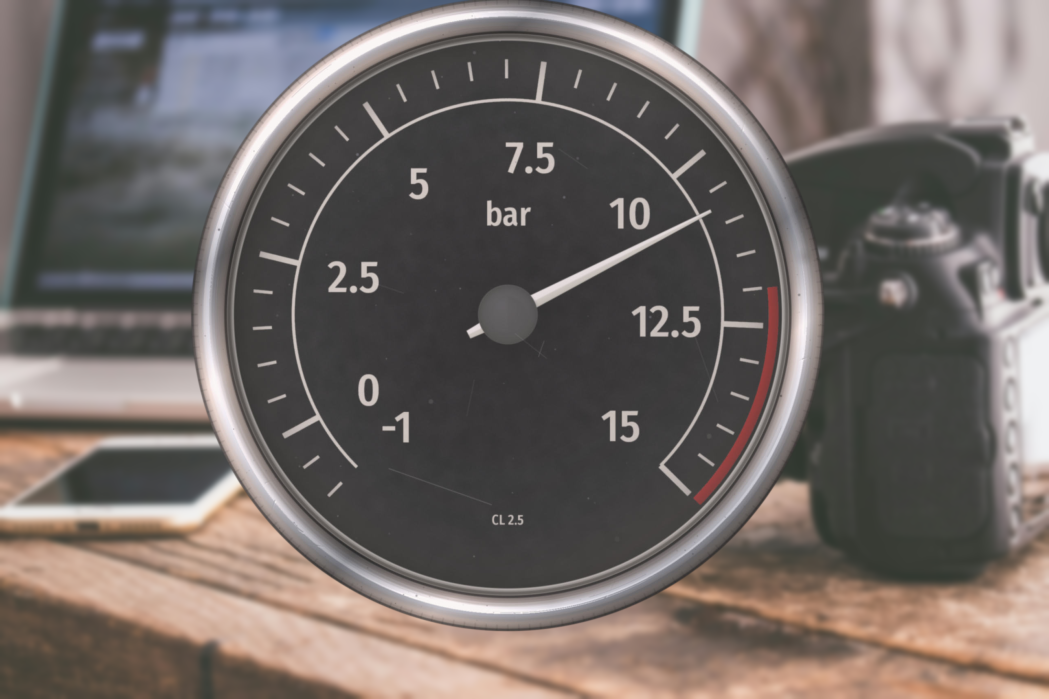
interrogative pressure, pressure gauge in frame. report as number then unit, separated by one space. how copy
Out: 10.75 bar
